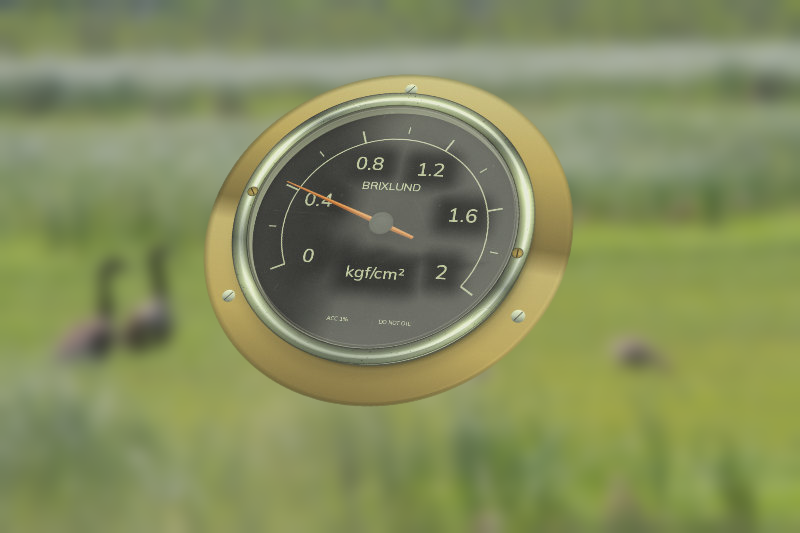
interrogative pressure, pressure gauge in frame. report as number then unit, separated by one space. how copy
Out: 0.4 kg/cm²
